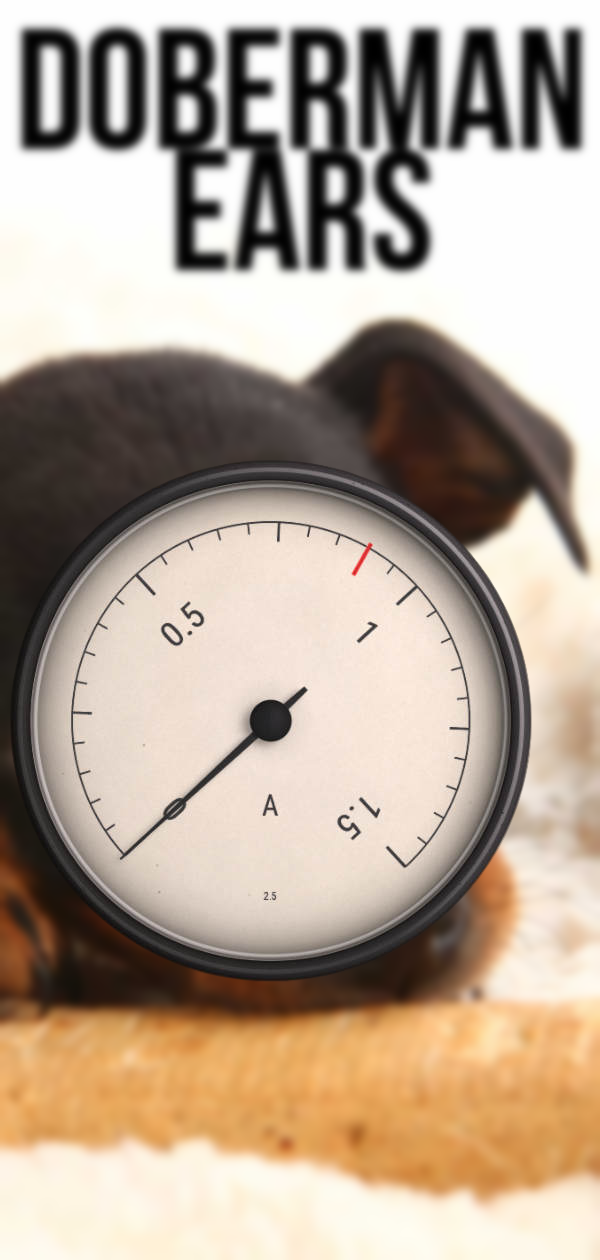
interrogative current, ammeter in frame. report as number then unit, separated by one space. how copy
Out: 0 A
